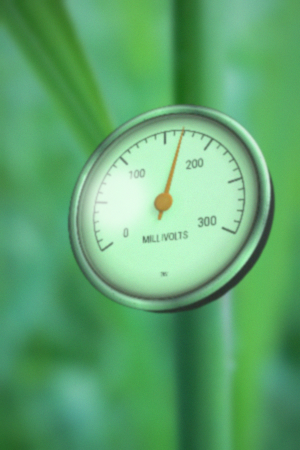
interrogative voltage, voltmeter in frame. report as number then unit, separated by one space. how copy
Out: 170 mV
